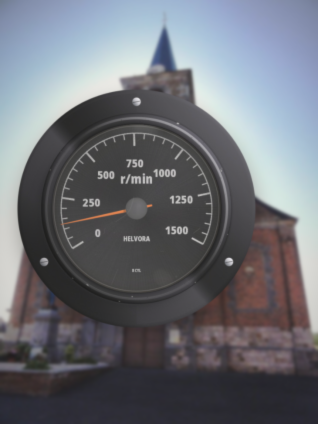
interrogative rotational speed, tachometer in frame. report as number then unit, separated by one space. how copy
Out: 125 rpm
